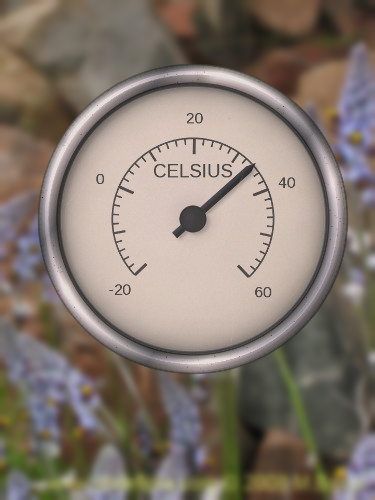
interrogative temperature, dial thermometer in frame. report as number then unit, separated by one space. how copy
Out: 34 °C
